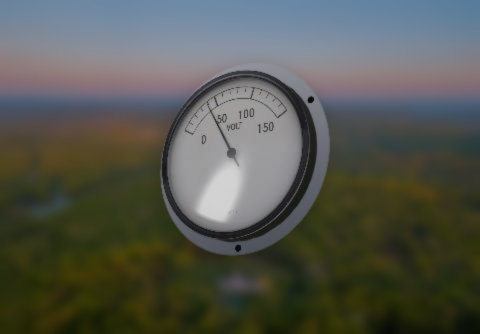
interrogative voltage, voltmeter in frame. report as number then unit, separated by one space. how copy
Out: 40 V
